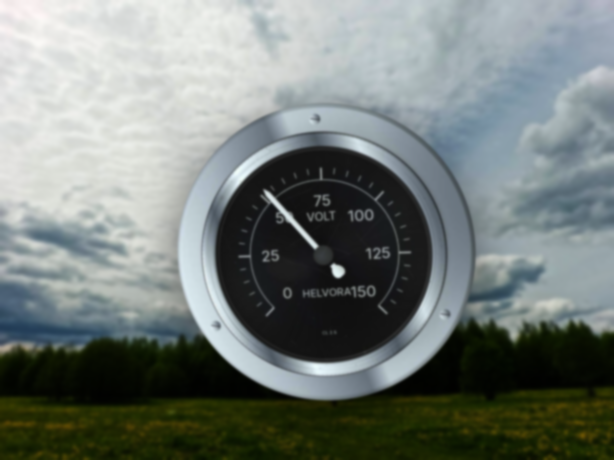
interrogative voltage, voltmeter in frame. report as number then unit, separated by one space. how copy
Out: 52.5 V
